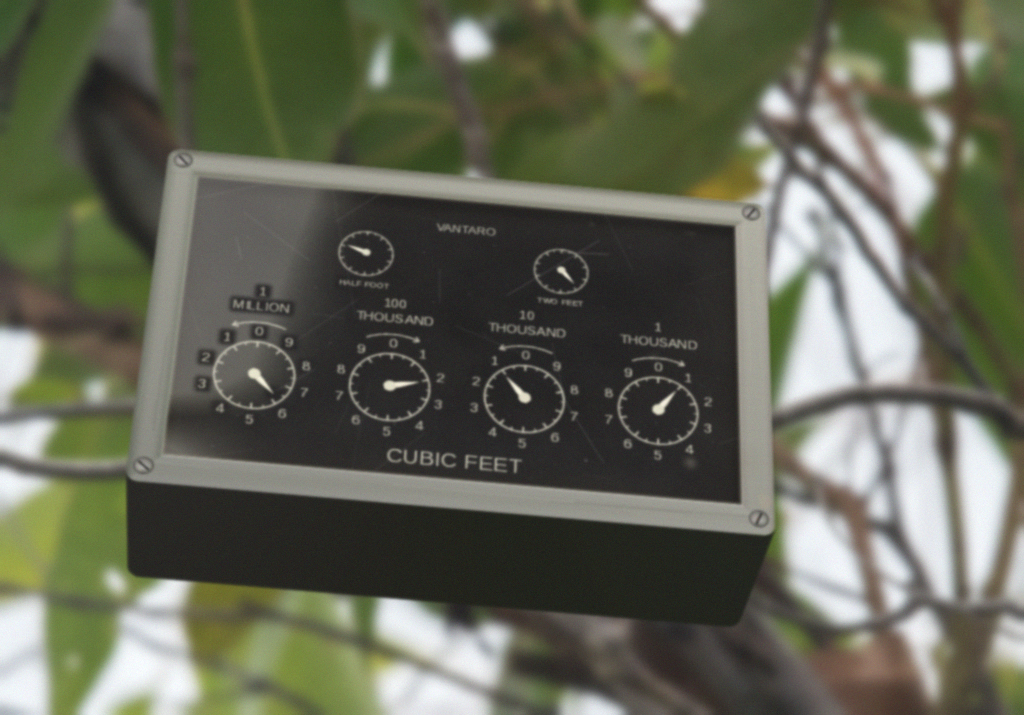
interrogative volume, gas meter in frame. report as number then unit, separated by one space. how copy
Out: 621100 ft³
